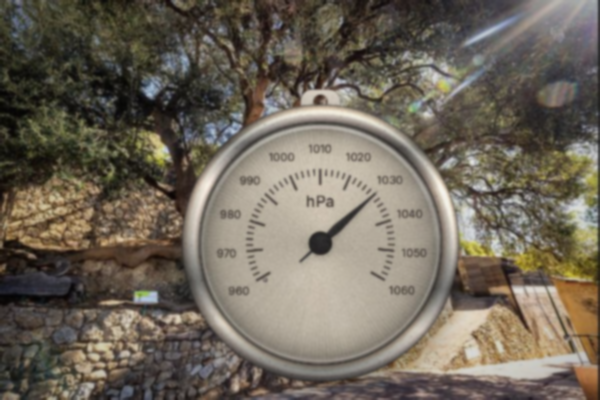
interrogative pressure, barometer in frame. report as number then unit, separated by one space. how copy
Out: 1030 hPa
